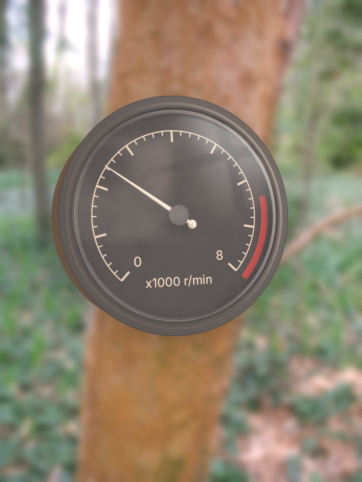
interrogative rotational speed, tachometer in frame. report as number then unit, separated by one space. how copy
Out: 2400 rpm
